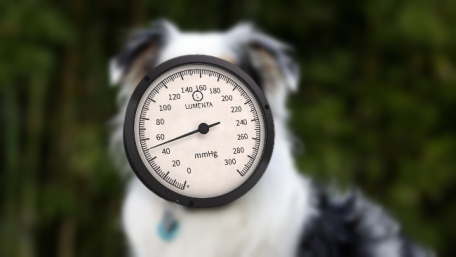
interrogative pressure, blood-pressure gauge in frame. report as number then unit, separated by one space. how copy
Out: 50 mmHg
